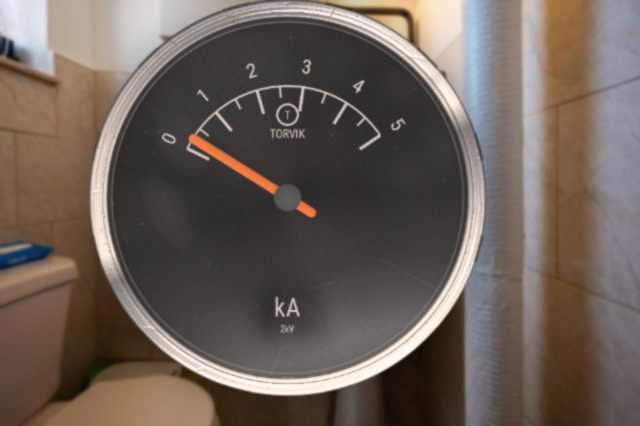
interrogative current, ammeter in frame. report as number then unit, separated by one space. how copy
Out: 0.25 kA
